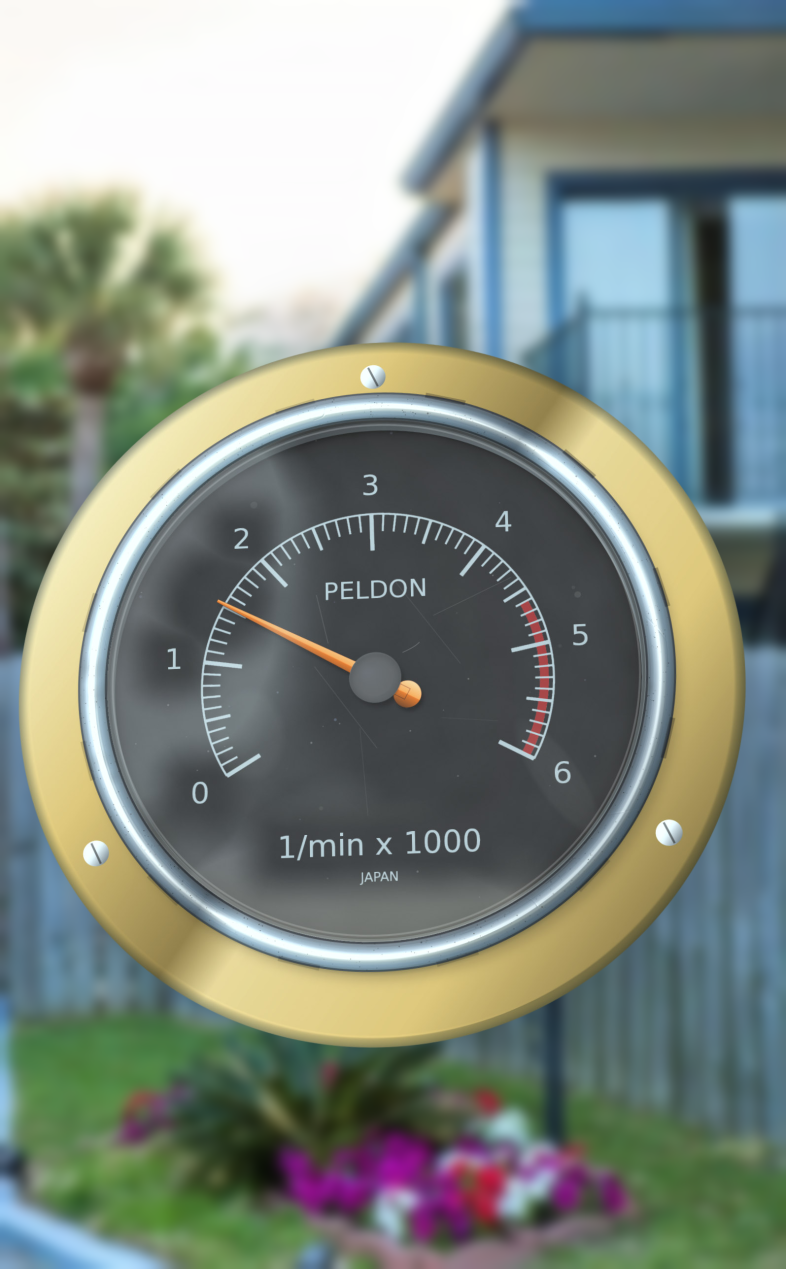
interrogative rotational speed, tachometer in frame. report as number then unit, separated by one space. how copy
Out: 1500 rpm
